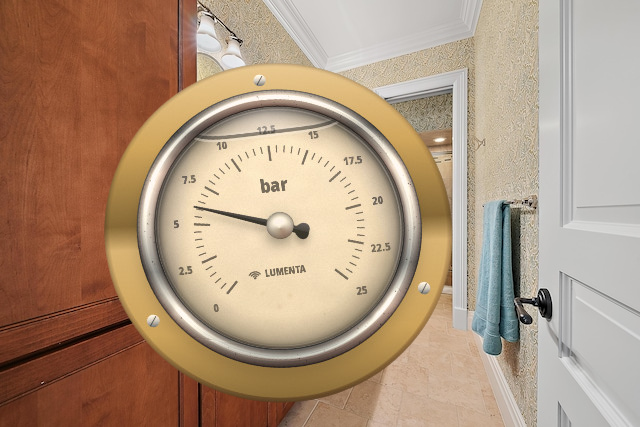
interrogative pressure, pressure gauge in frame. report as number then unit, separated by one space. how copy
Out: 6 bar
